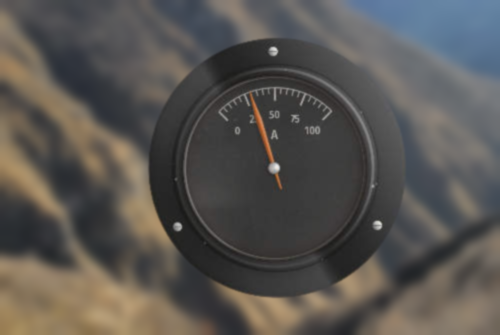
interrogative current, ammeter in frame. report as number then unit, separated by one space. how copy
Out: 30 A
